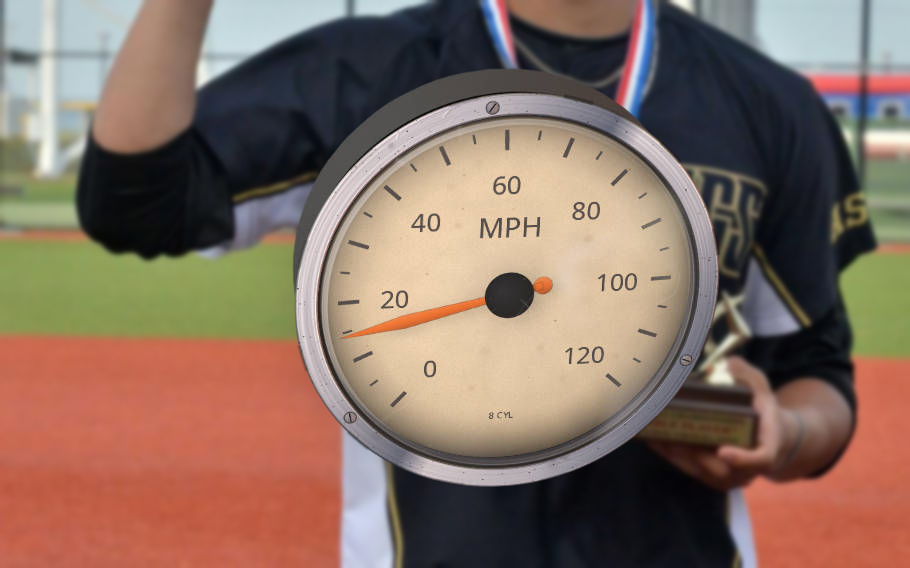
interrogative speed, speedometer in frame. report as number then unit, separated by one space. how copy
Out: 15 mph
